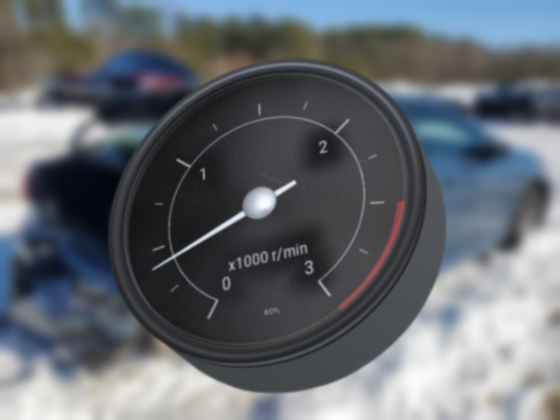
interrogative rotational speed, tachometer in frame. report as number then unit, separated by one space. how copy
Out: 375 rpm
